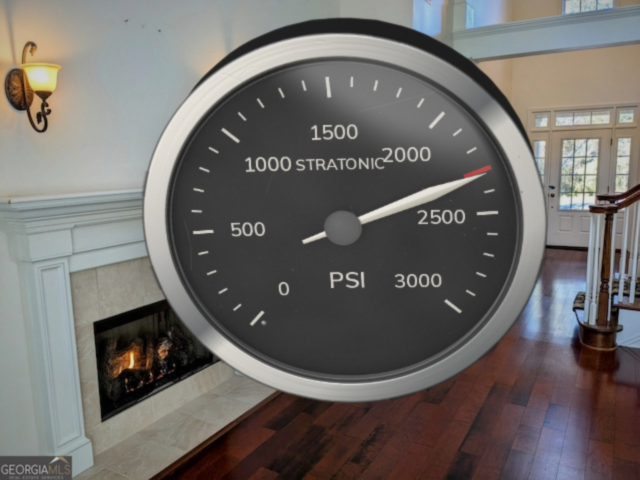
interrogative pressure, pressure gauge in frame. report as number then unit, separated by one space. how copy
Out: 2300 psi
